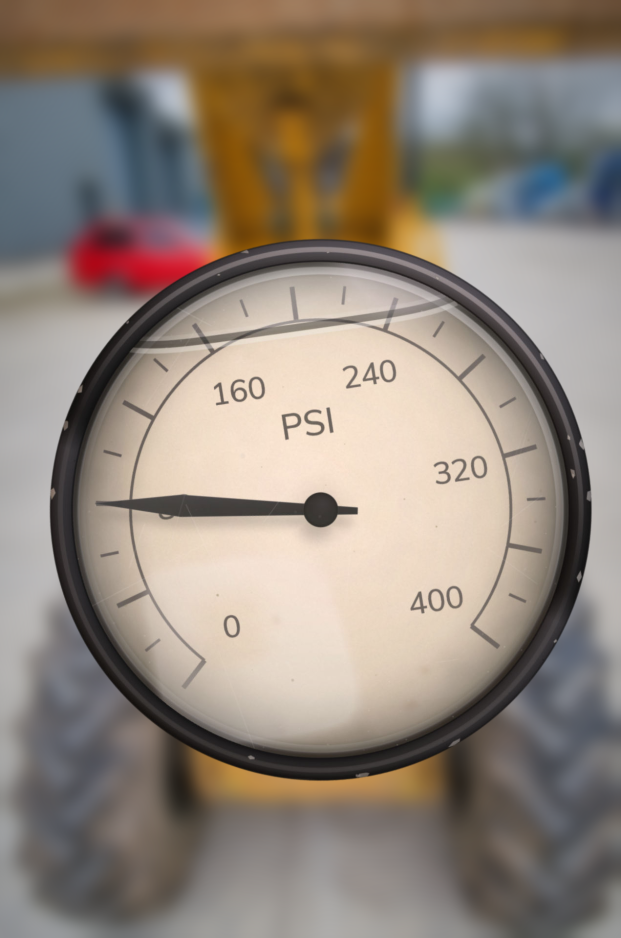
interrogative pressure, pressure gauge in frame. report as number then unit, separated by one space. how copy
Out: 80 psi
